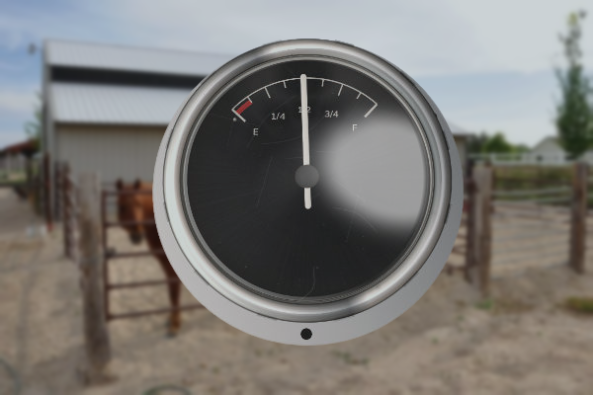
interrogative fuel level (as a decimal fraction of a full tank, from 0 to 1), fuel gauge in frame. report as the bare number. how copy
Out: 0.5
